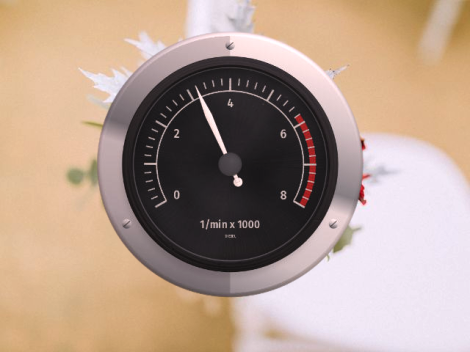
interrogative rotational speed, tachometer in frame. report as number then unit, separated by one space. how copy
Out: 3200 rpm
